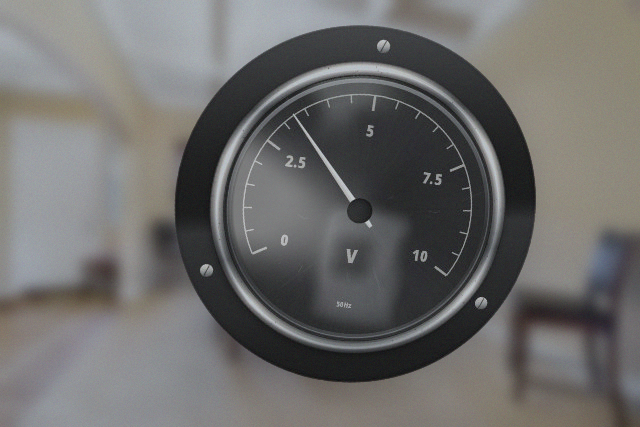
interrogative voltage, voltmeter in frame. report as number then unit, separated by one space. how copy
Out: 3.25 V
